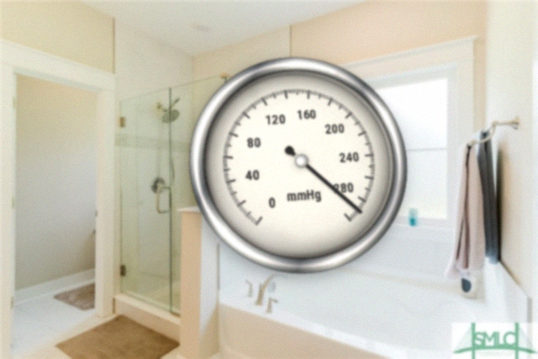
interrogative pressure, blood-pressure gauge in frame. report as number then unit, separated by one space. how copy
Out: 290 mmHg
